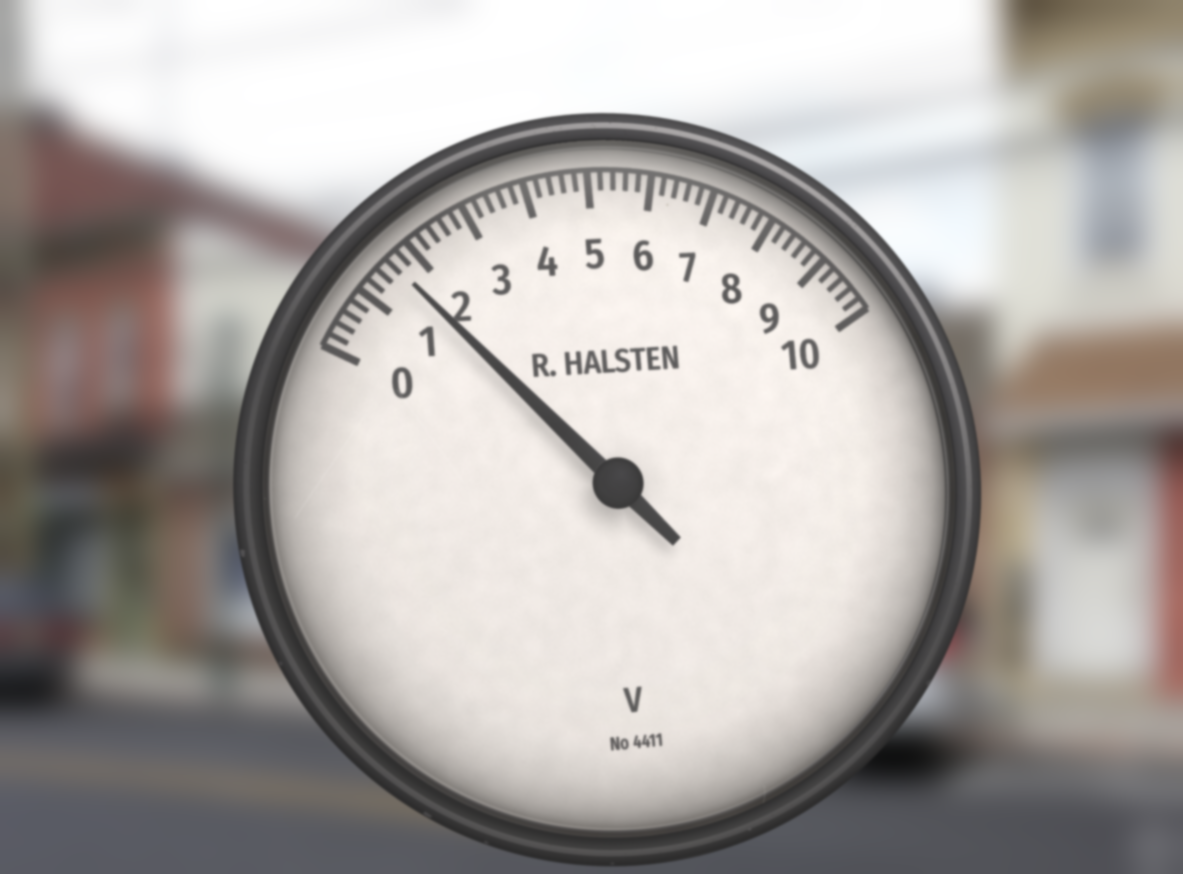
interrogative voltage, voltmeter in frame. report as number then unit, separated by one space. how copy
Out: 1.6 V
